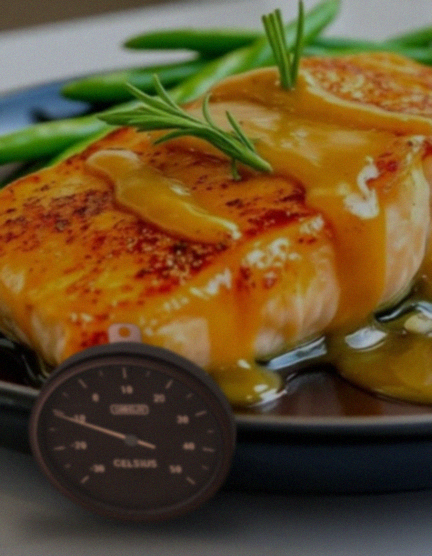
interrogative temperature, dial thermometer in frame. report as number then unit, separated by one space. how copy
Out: -10 °C
